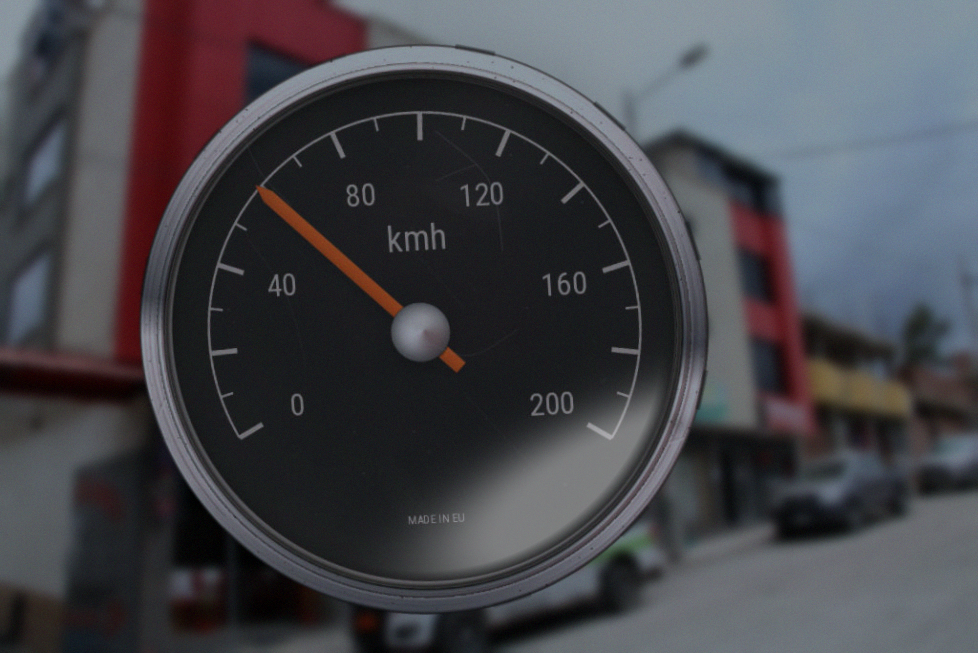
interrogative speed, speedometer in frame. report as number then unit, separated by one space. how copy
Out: 60 km/h
